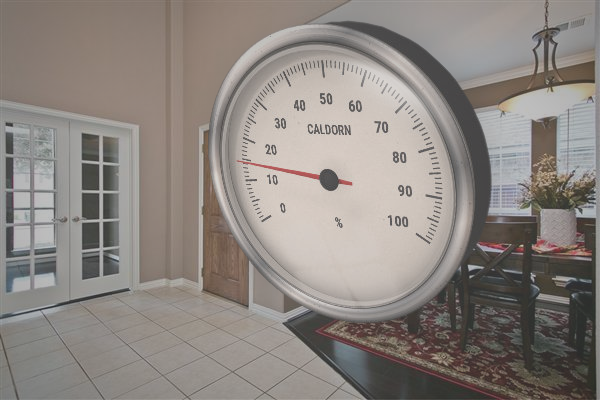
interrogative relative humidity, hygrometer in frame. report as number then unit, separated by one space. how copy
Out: 15 %
